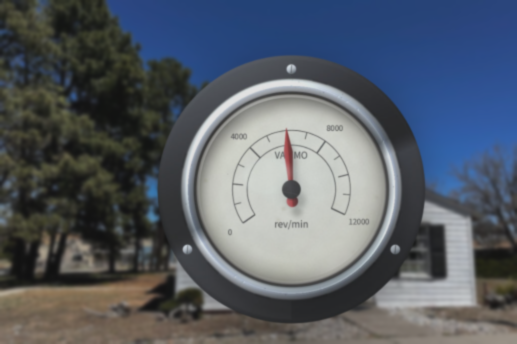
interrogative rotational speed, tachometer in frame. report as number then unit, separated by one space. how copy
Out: 6000 rpm
